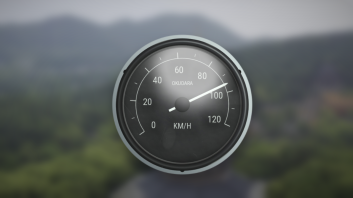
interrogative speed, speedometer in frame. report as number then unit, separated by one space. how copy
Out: 95 km/h
